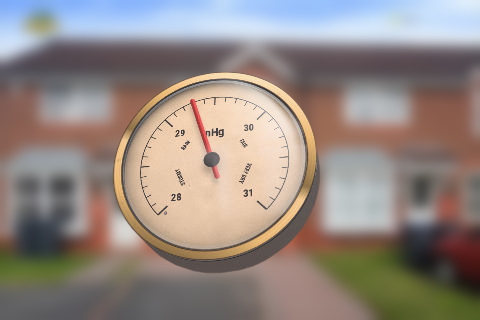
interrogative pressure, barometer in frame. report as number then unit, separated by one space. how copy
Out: 29.3 inHg
